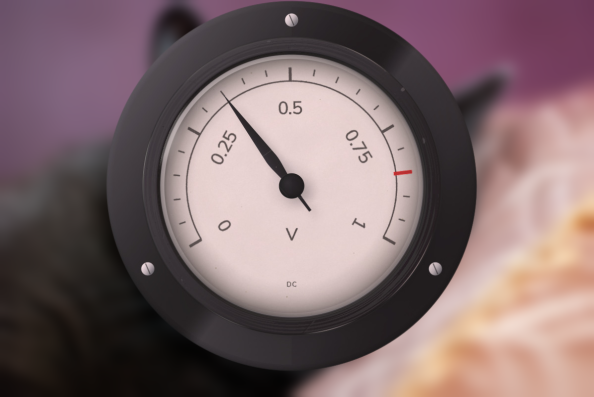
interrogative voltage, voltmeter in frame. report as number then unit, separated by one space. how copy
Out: 0.35 V
